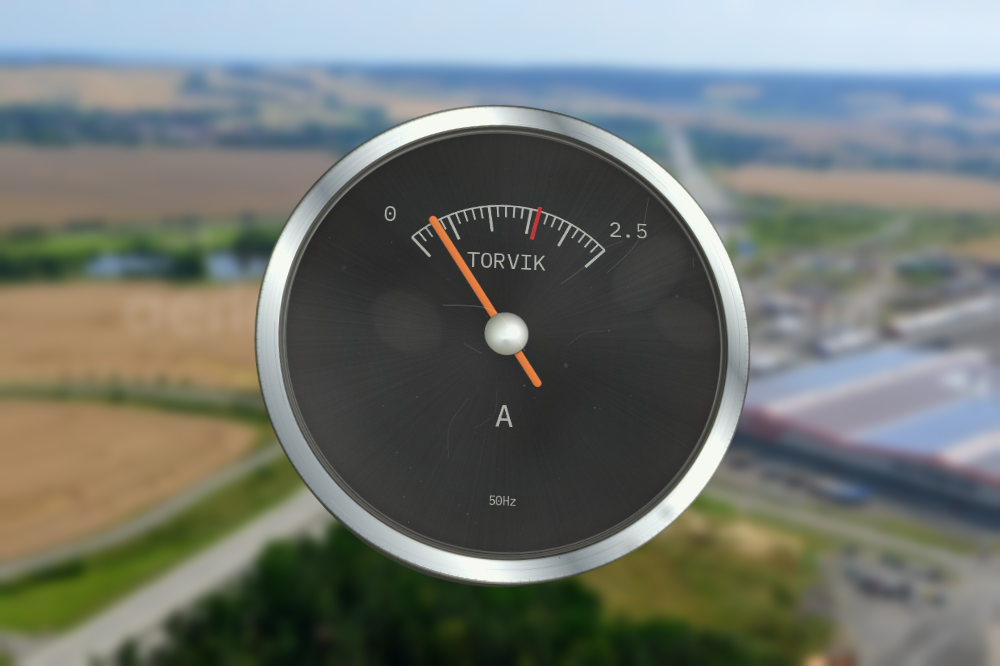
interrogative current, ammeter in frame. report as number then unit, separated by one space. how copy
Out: 0.3 A
